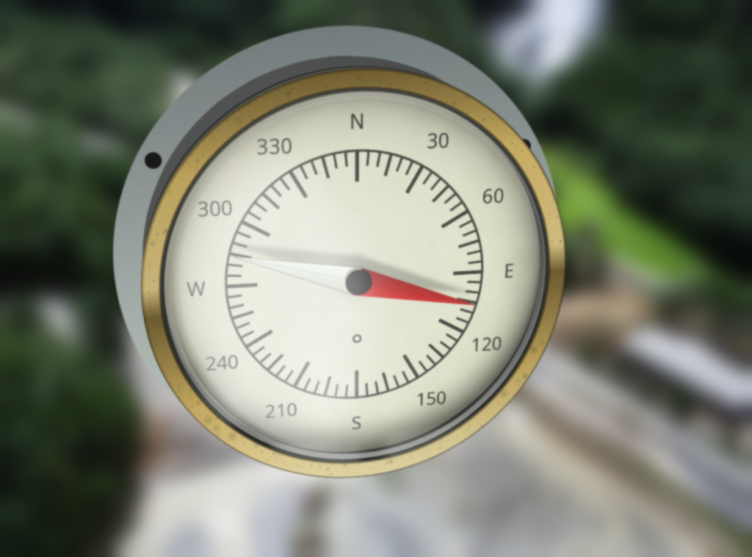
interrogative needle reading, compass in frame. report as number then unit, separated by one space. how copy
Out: 105 °
